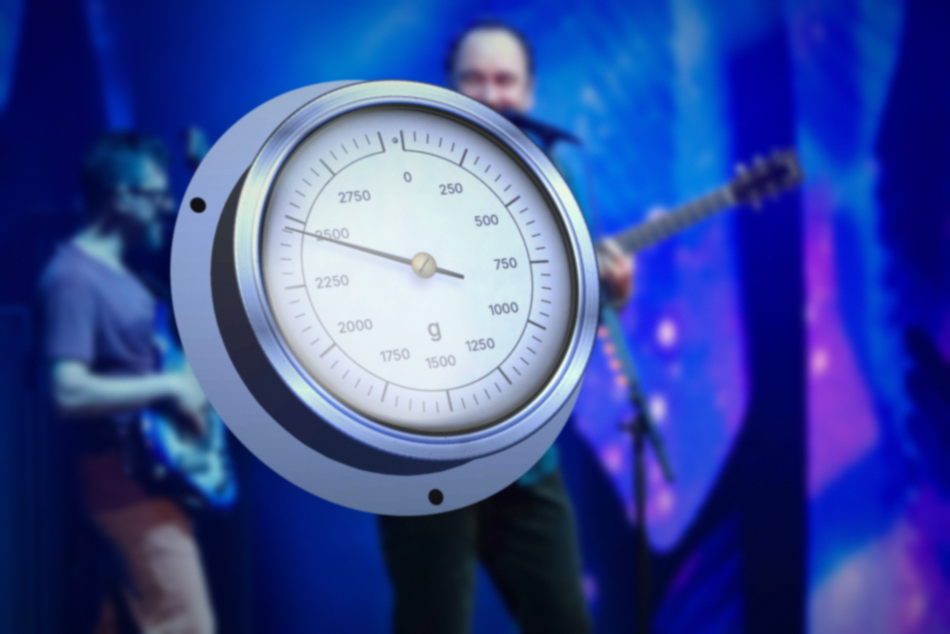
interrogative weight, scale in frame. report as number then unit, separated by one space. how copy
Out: 2450 g
